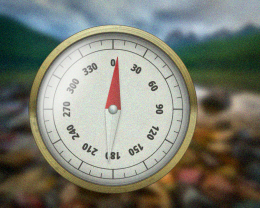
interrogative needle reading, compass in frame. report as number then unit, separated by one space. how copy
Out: 5 °
